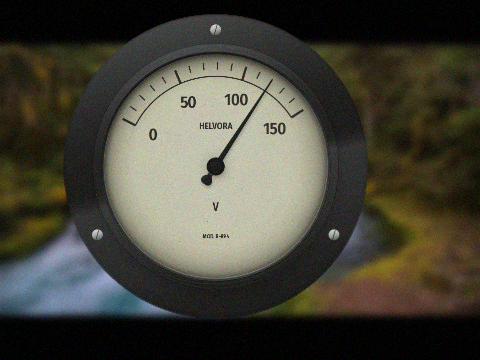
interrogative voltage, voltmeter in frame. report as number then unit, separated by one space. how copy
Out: 120 V
